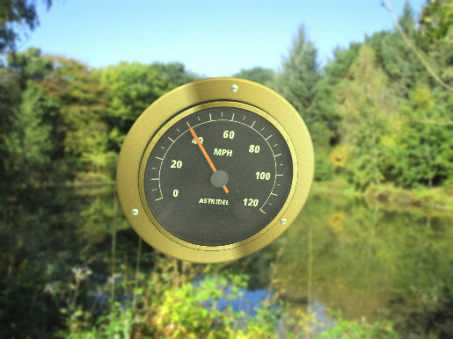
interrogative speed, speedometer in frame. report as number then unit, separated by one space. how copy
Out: 40 mph
